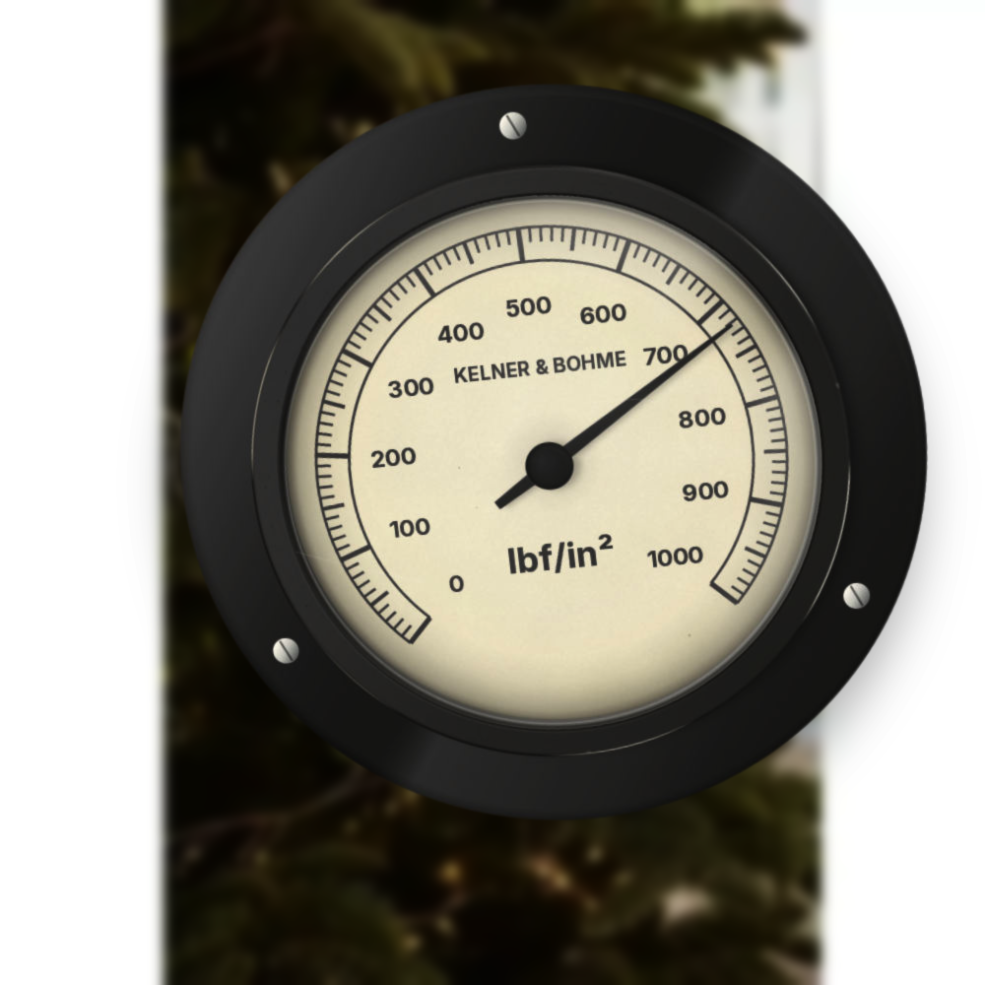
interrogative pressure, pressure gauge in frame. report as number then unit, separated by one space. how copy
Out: 720 psi
